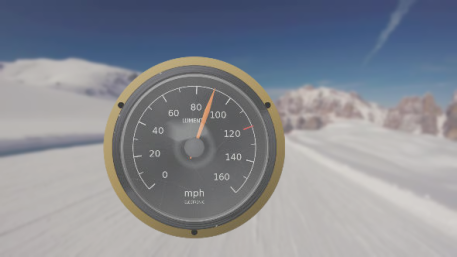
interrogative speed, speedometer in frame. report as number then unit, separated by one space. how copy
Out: 90 mph
